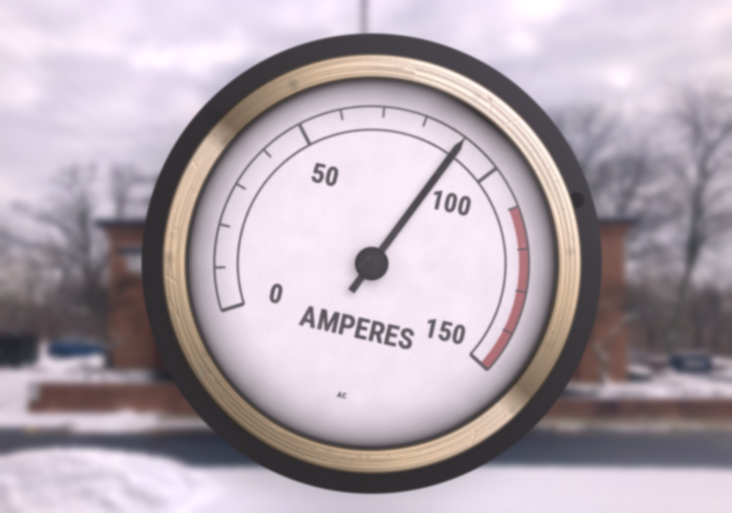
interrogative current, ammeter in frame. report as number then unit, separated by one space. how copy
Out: 90 A
